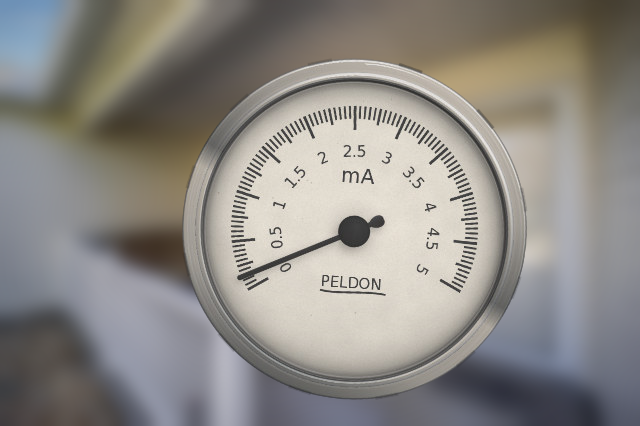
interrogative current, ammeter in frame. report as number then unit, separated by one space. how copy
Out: 0.15 mA
